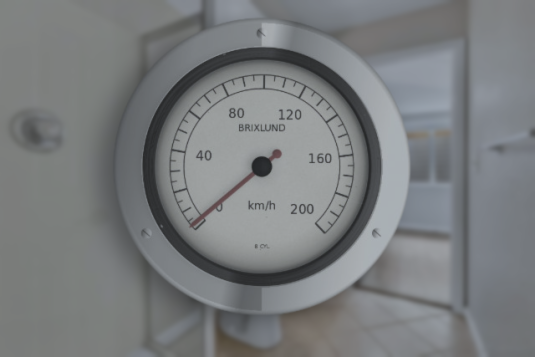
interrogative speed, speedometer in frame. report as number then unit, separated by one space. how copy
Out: 2.5 km/h
